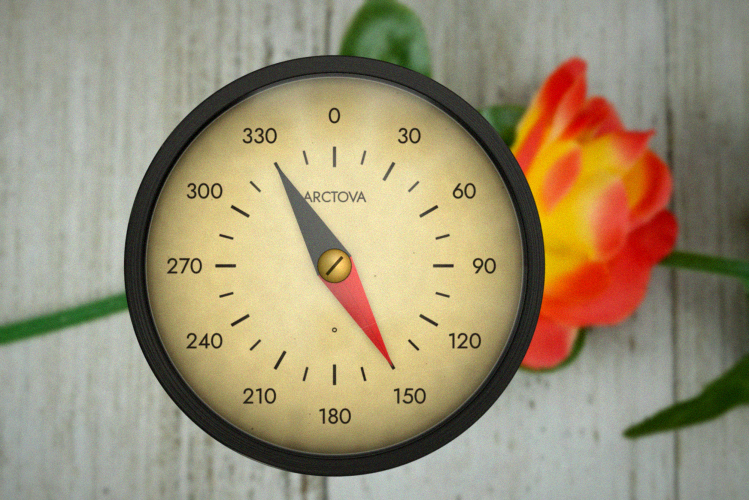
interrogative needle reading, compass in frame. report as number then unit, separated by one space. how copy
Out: 150 °
